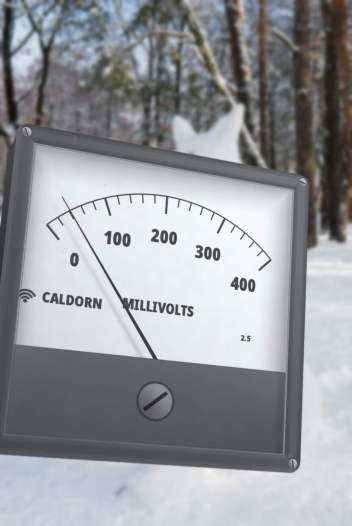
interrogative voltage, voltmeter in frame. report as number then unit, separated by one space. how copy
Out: 40 mV
